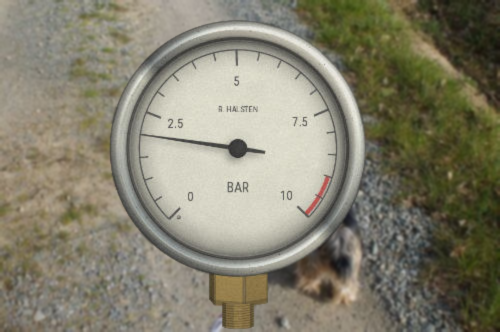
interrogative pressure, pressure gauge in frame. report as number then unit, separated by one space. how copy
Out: 2 bar
